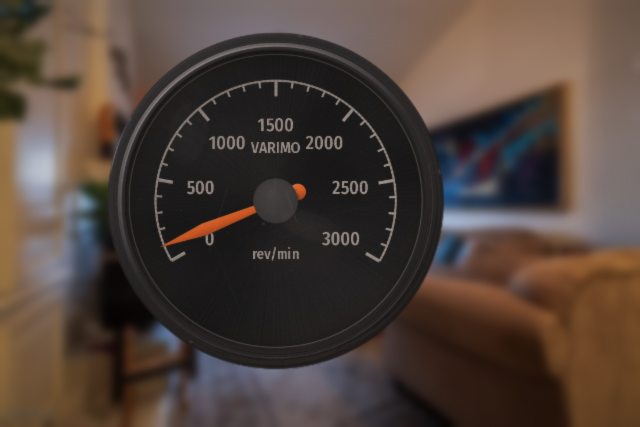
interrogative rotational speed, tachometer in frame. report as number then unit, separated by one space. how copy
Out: 100 rpm
